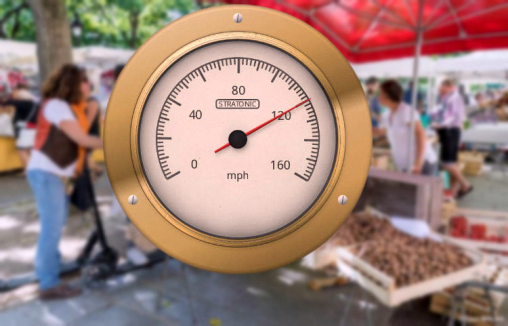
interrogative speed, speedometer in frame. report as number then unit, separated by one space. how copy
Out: 120 mph
